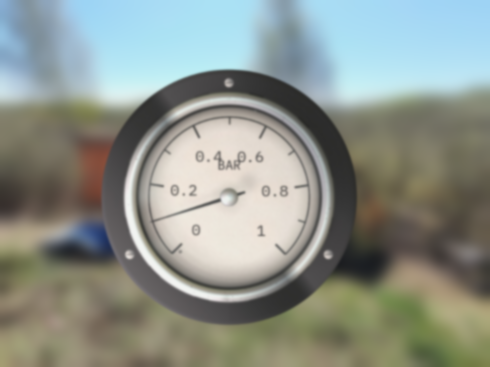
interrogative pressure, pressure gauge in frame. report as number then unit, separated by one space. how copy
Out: 0.1 bar
